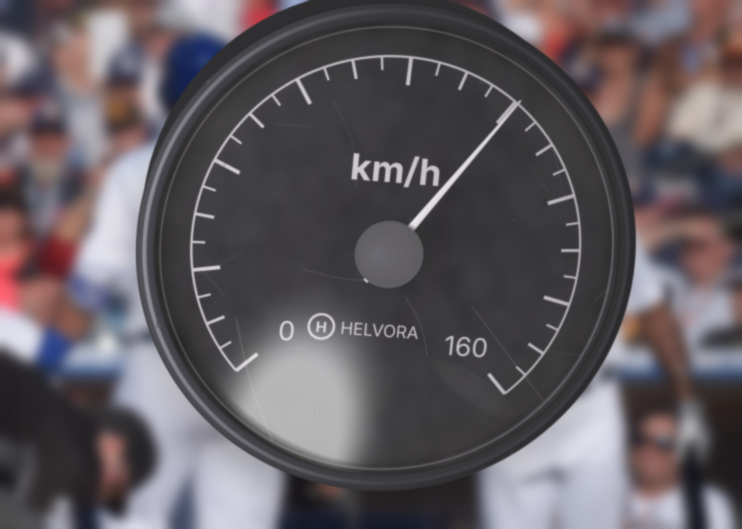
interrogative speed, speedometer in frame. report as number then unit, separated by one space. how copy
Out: 100 km/h
